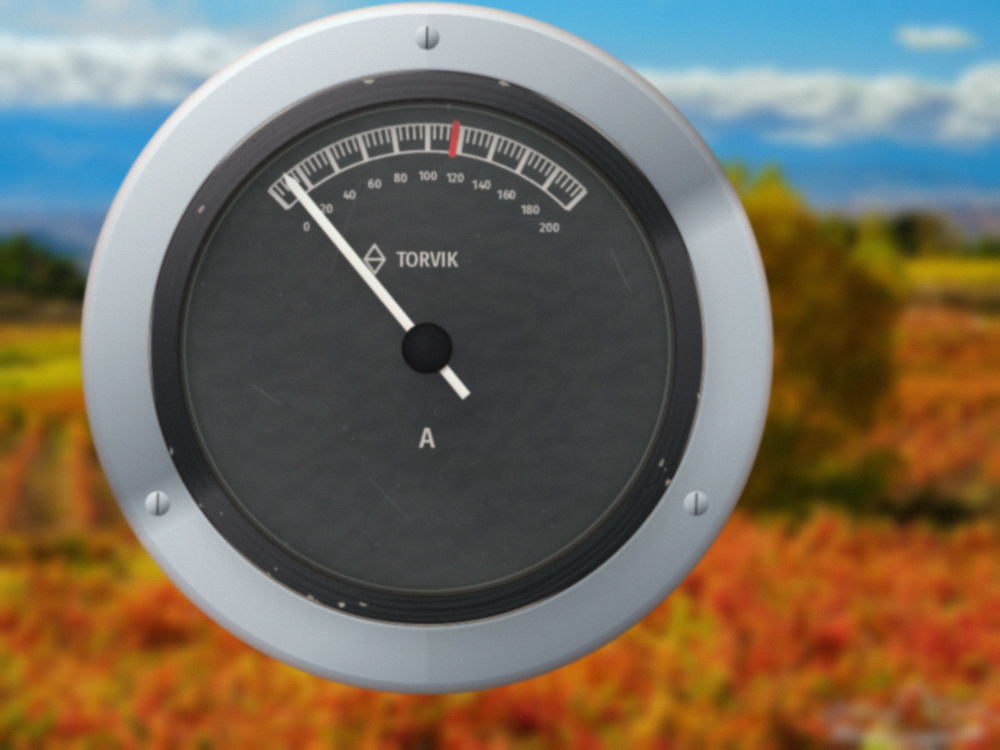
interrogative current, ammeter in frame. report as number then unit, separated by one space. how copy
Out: 12 A
